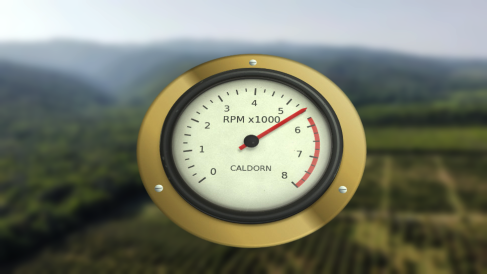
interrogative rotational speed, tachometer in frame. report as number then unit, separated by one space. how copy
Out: 5500 rpm
